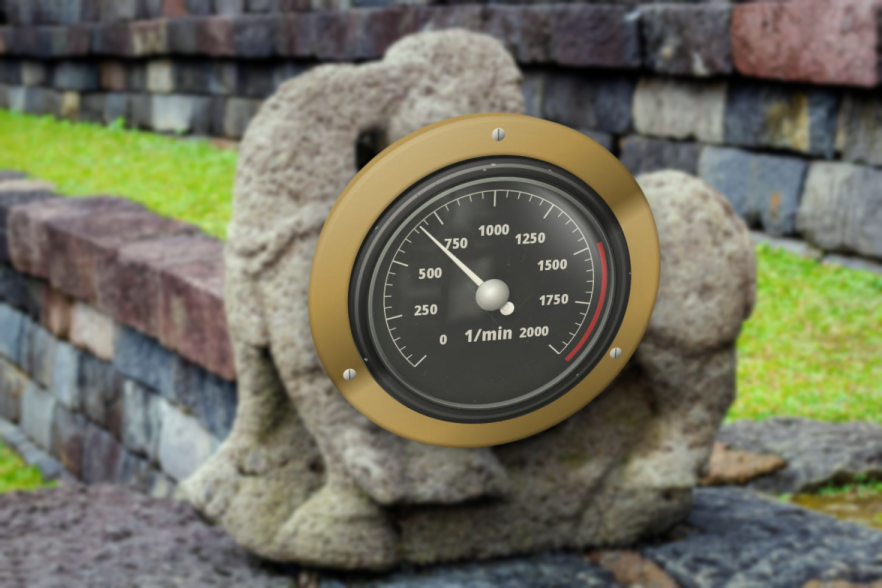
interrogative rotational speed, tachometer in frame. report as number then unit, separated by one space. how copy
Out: 675 rpm
